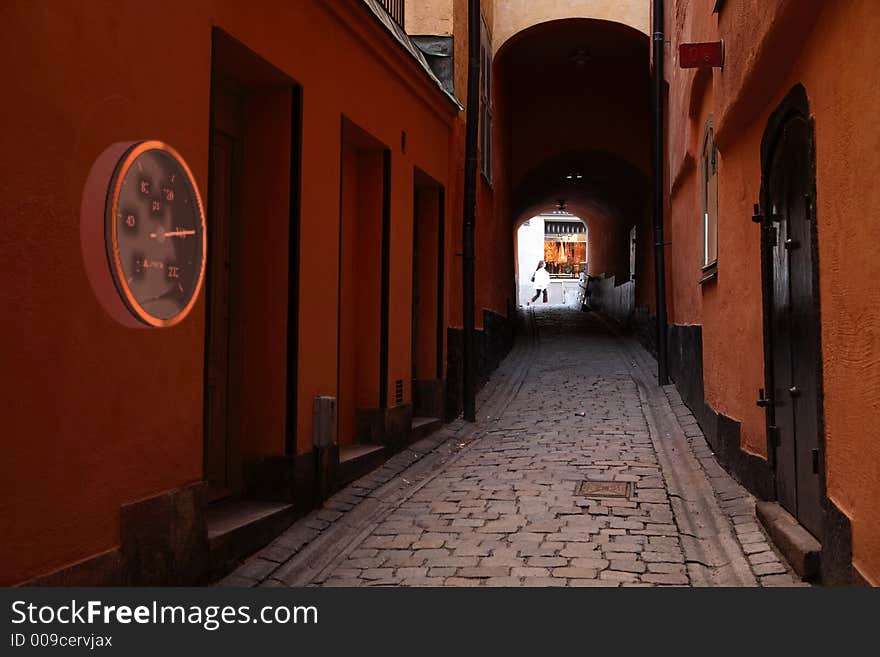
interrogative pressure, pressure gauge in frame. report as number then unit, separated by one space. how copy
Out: 160 psi
